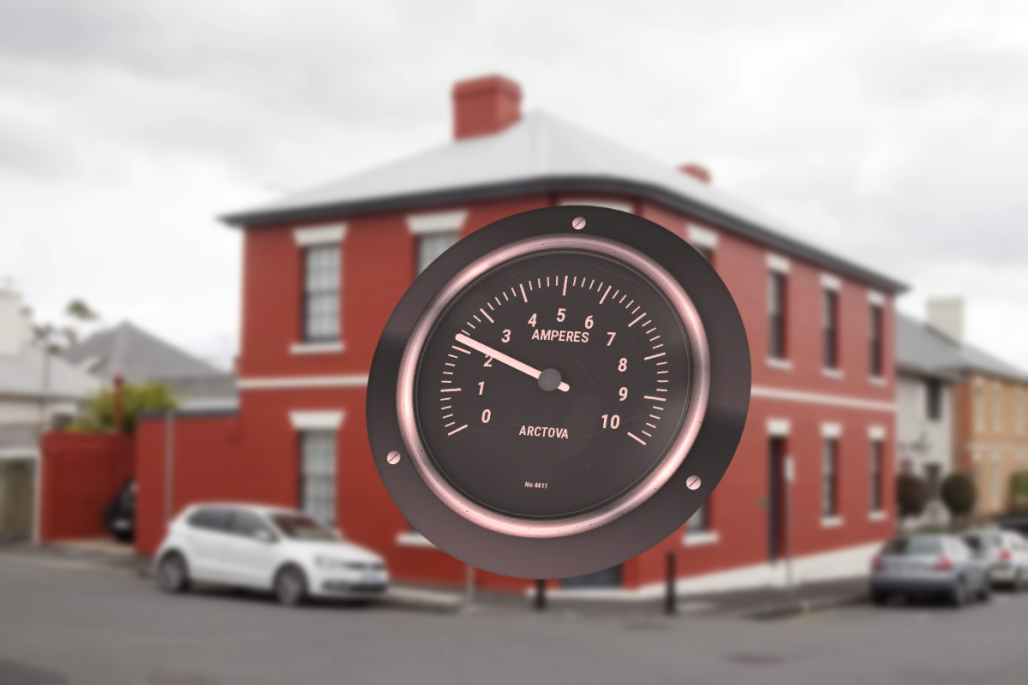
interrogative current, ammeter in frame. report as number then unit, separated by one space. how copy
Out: 2.2 A
